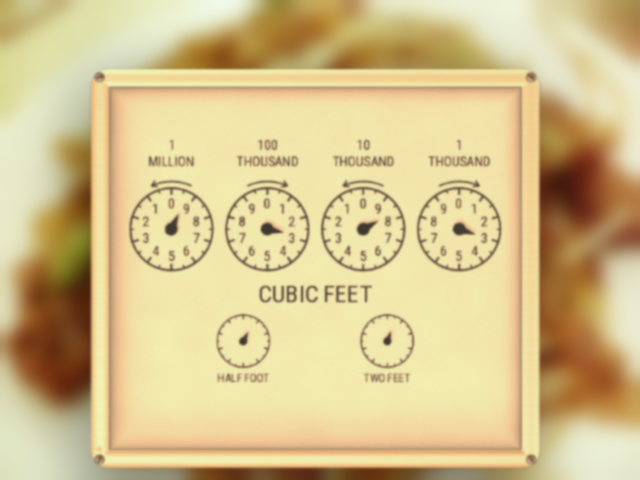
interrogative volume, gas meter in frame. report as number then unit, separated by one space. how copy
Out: 928300 ft³
